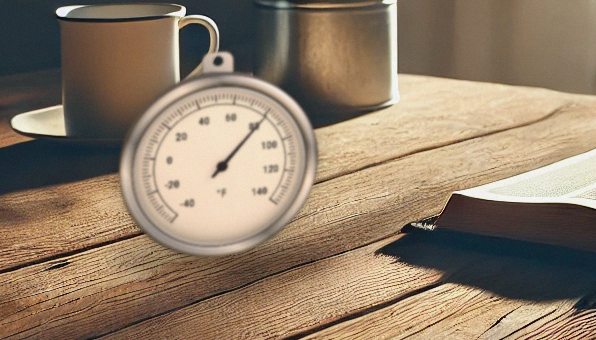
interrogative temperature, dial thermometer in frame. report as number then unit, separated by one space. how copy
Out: 80 °F
